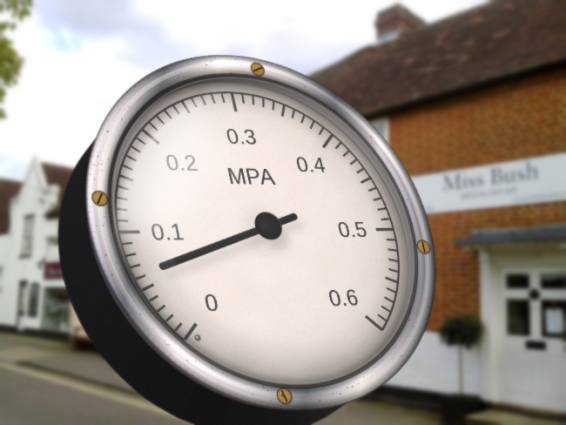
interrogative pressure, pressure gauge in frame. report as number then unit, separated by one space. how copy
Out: 0.06 MPa
